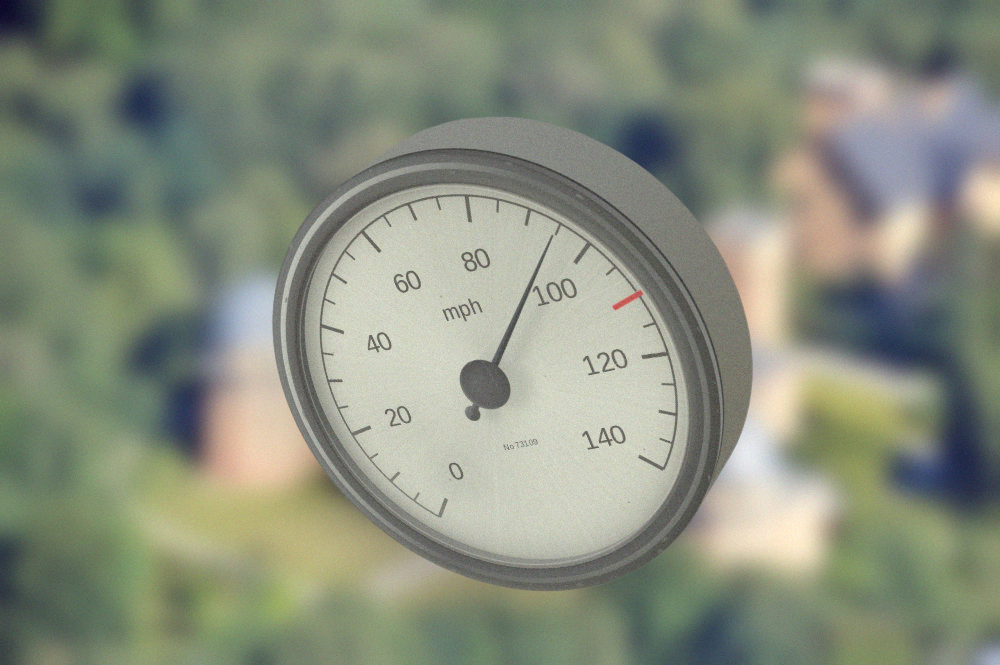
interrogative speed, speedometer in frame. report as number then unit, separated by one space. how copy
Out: 95 mph
